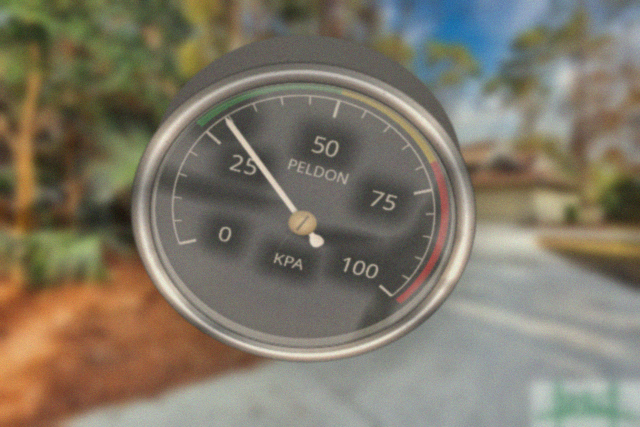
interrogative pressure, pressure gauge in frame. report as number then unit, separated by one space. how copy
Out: 30 kPa
